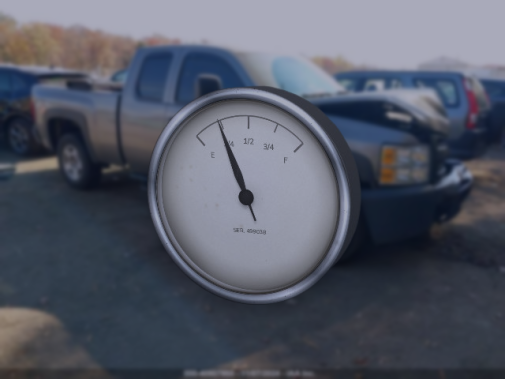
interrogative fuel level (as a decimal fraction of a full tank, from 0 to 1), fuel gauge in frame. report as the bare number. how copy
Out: 0.25
